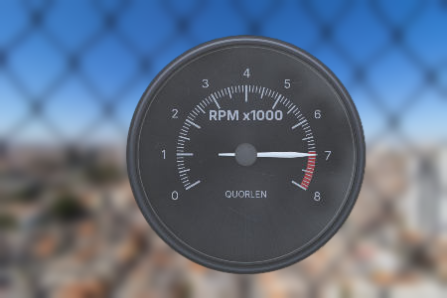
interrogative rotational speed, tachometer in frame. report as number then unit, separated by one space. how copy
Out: 7000 rpm
